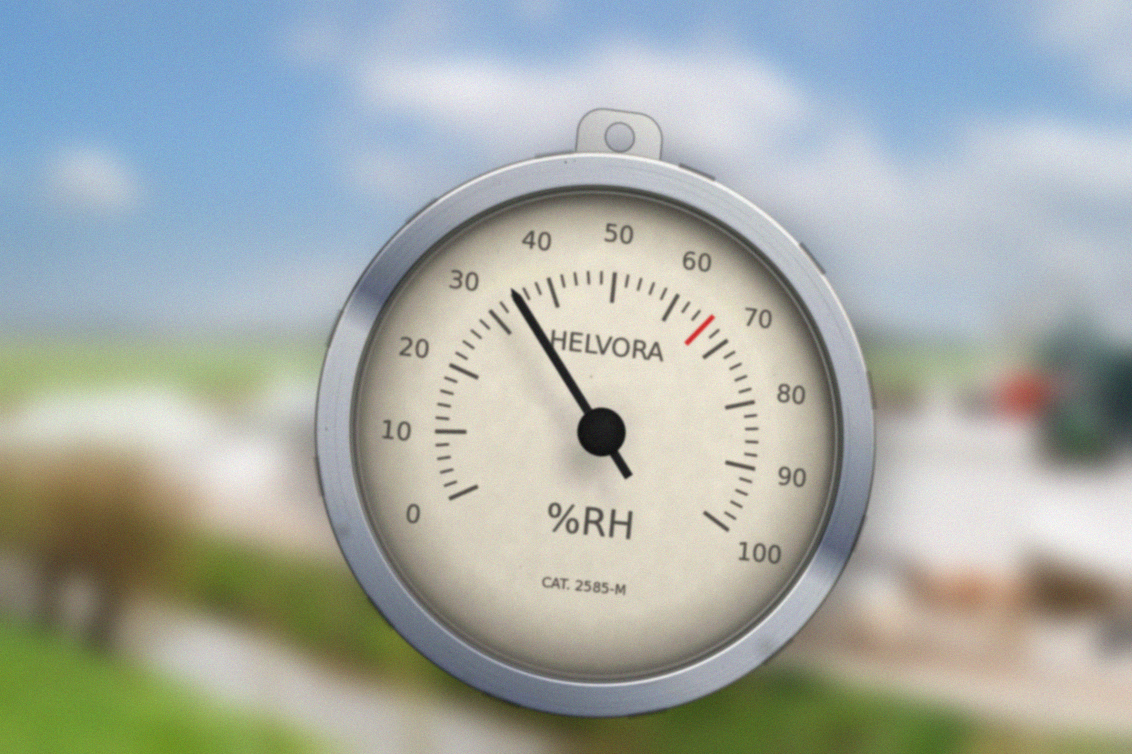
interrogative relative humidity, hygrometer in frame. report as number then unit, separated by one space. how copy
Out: 34 %
